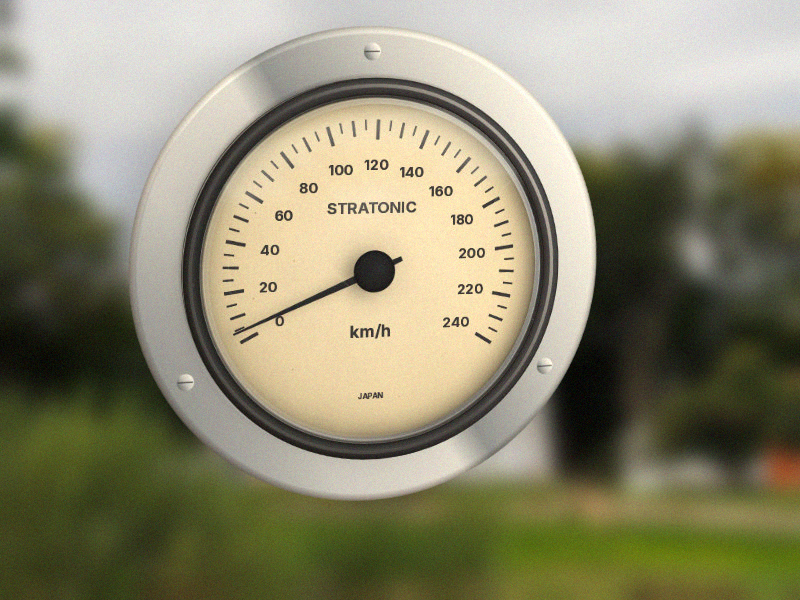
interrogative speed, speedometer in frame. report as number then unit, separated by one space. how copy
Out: 5 km/h
